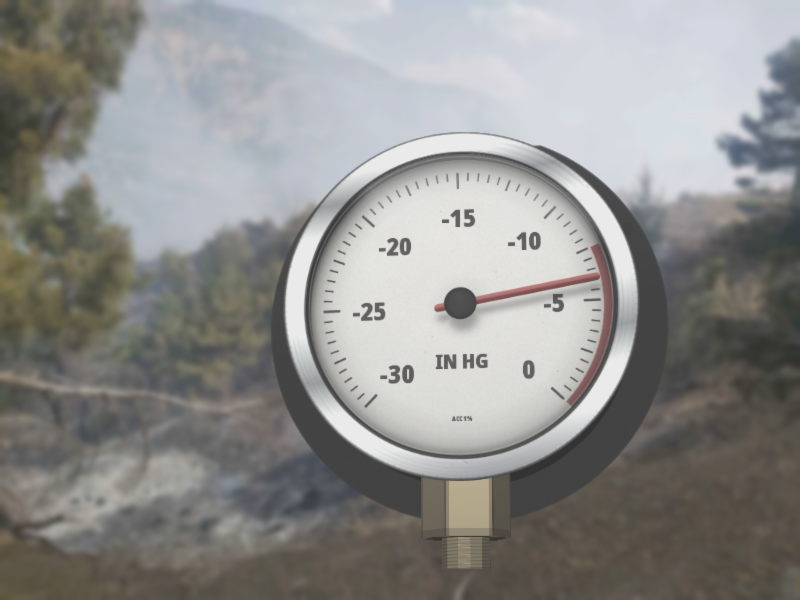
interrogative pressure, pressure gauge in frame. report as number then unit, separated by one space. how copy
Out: -6 inHg
